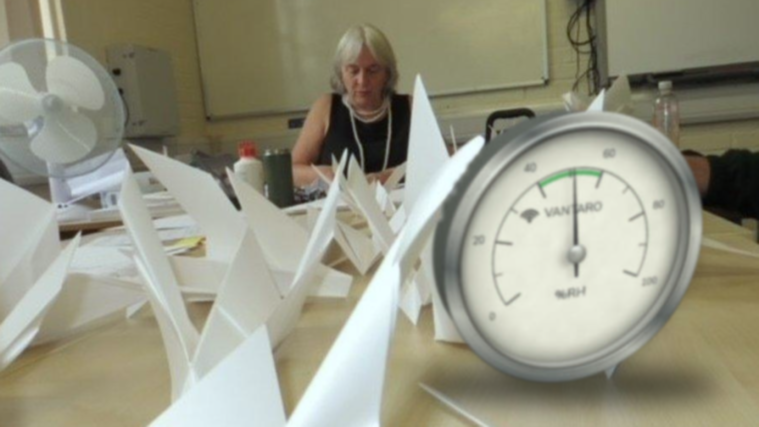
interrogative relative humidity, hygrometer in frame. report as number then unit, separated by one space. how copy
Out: 50 %
